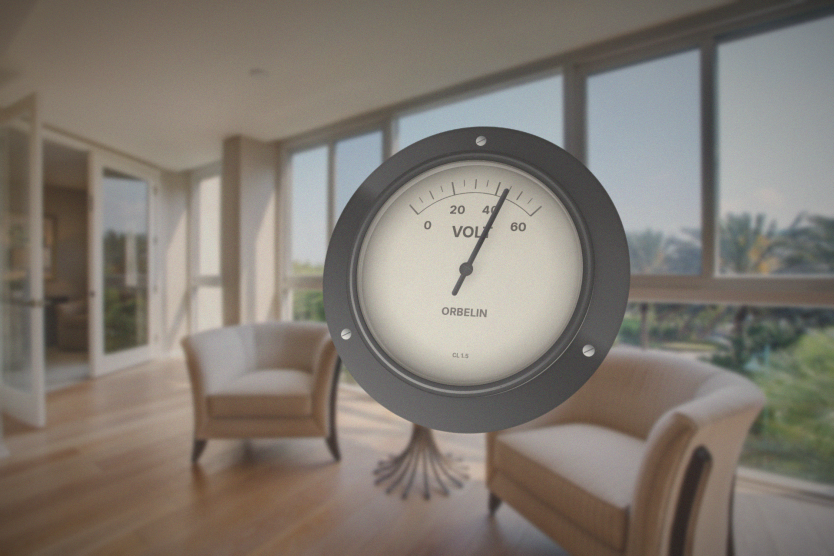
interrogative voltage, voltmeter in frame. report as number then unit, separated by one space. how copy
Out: 45 V
